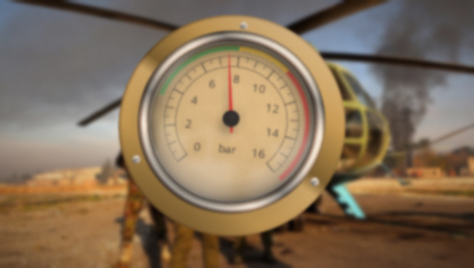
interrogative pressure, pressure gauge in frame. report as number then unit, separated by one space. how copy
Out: 7.5 bar
